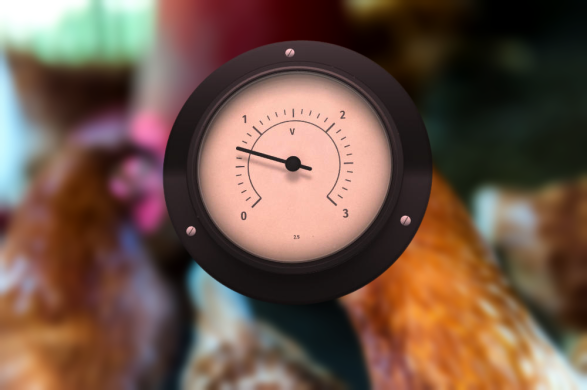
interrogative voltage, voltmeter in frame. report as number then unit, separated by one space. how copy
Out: 0.7 V
